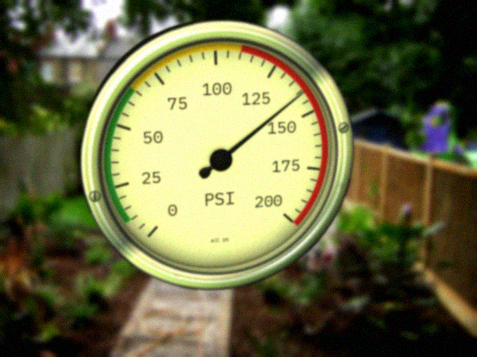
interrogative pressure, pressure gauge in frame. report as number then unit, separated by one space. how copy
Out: 140 psi
